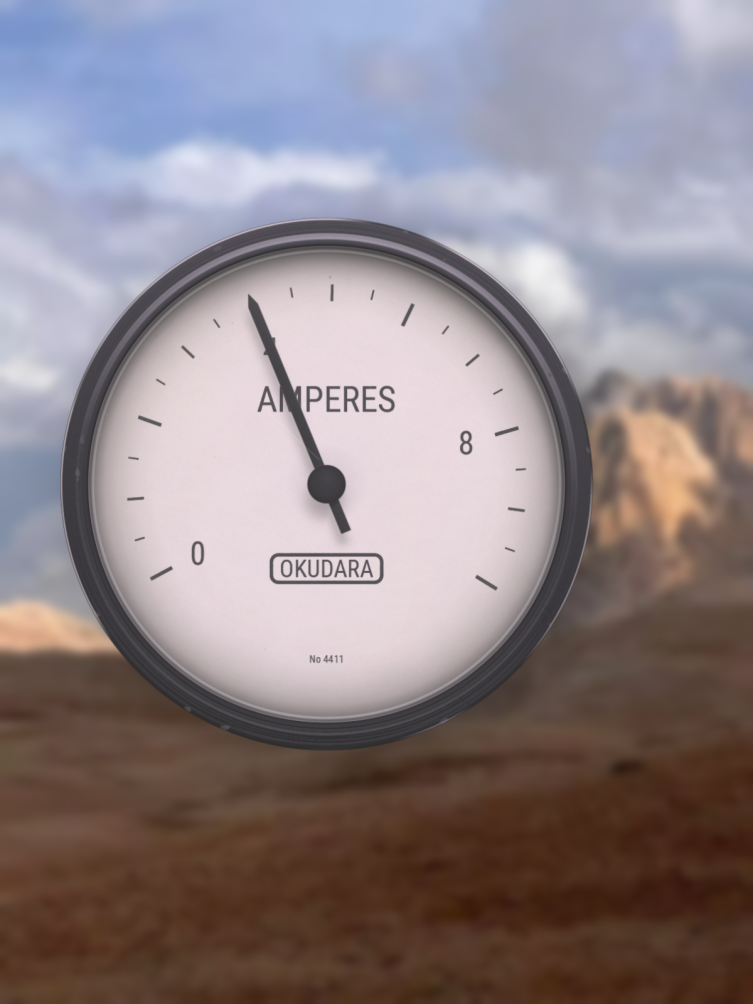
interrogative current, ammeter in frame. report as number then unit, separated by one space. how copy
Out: 4 A
